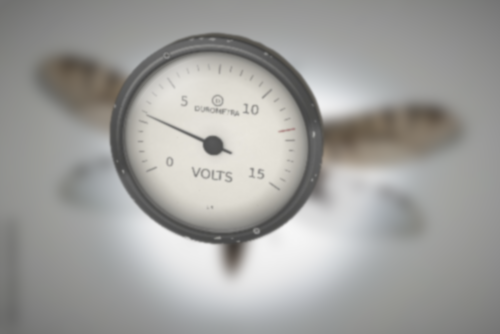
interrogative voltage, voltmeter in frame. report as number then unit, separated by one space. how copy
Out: 3 V
